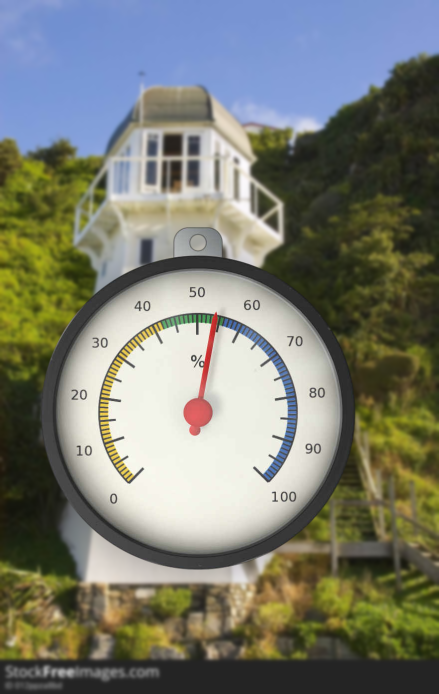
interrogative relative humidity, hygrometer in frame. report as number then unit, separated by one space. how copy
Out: 54 %
